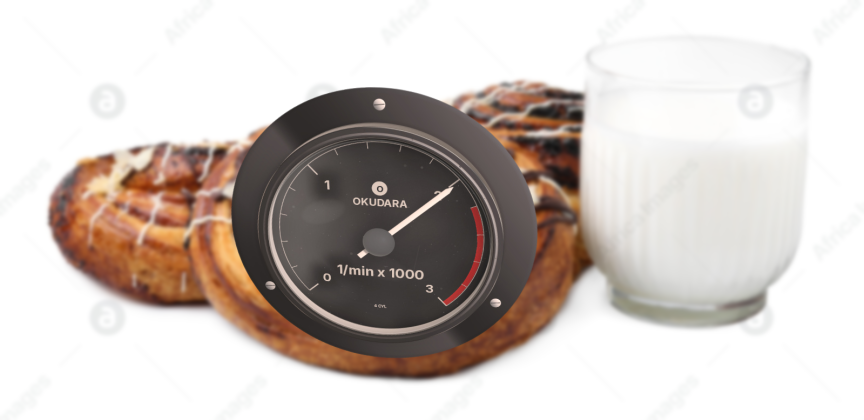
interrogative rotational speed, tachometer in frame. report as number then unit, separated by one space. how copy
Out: 2000 rpm
